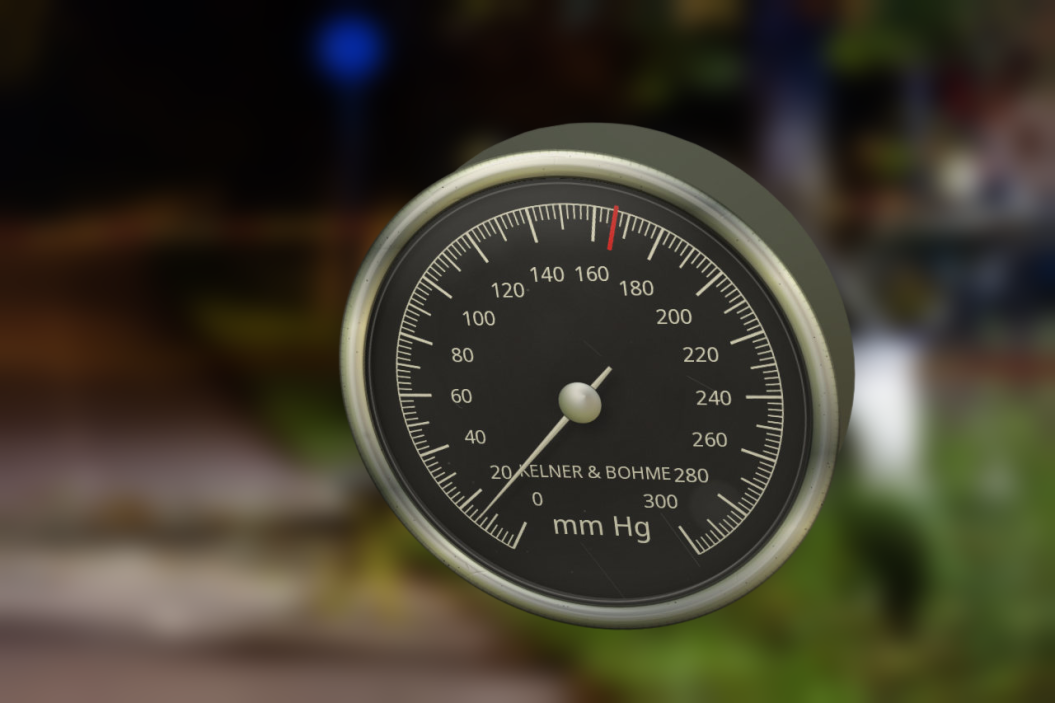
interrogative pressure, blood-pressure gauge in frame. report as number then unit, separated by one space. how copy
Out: 14 mmHg
